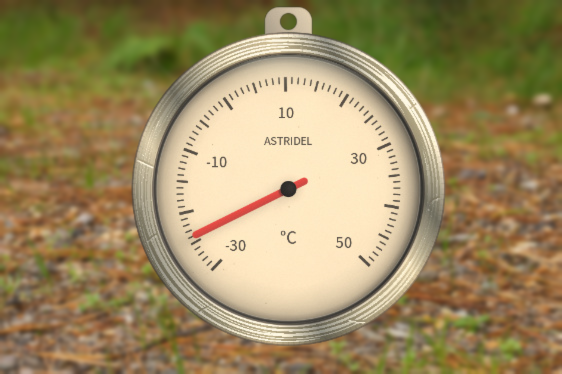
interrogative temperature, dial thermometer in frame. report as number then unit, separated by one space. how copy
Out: -24 °C
